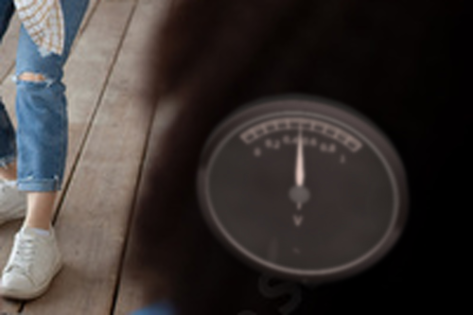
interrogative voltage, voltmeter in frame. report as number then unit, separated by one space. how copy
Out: 0.5 V
